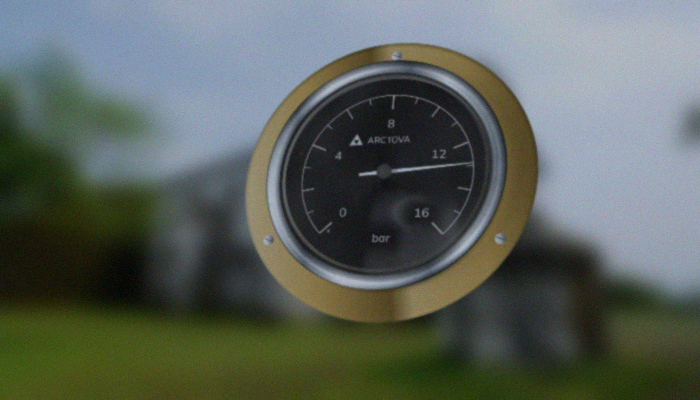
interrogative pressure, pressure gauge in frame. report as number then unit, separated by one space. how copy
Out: 13 bar
